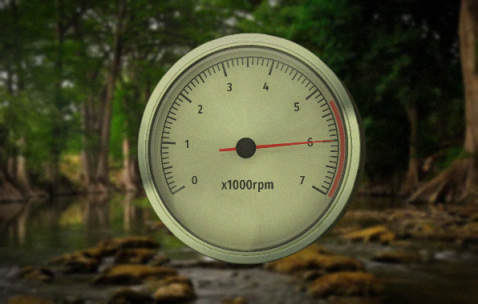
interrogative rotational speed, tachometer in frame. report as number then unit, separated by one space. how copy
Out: 6000 rpm
